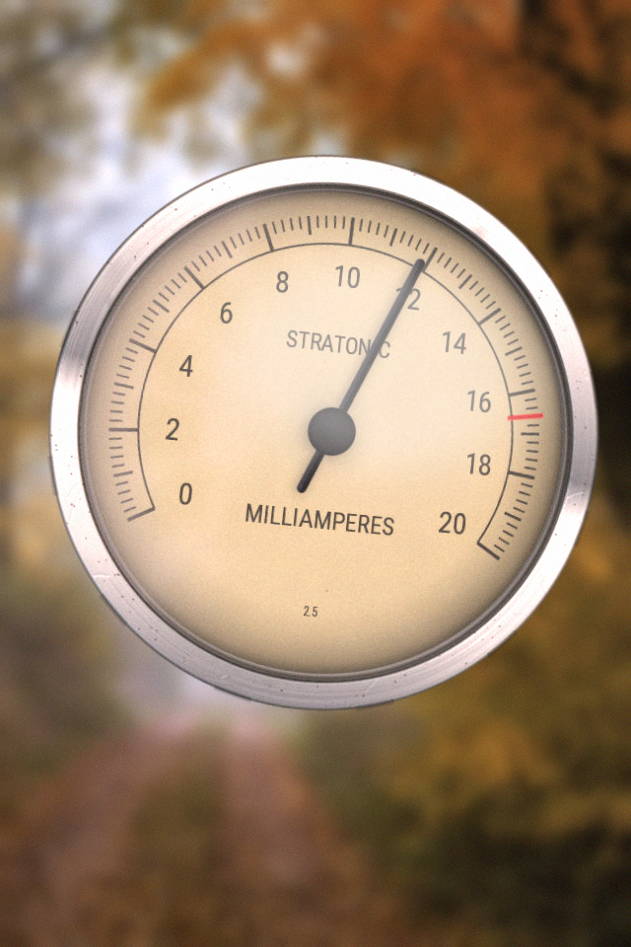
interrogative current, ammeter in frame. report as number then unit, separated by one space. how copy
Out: 11.8 mA
